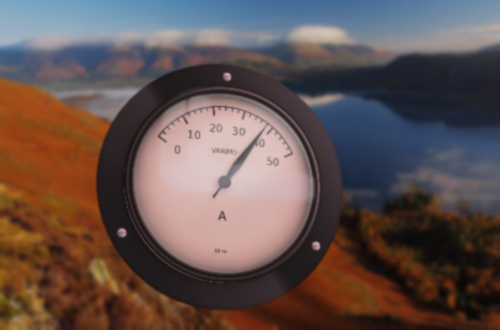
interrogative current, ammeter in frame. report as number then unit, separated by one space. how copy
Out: 38 A
